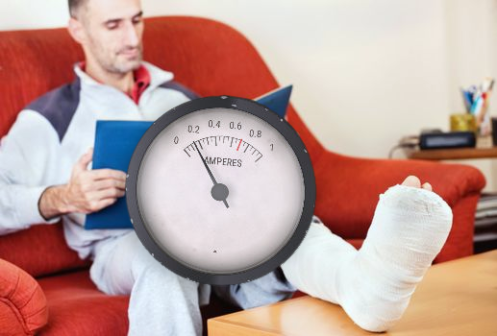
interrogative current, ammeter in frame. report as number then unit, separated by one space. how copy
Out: 0.15 A
